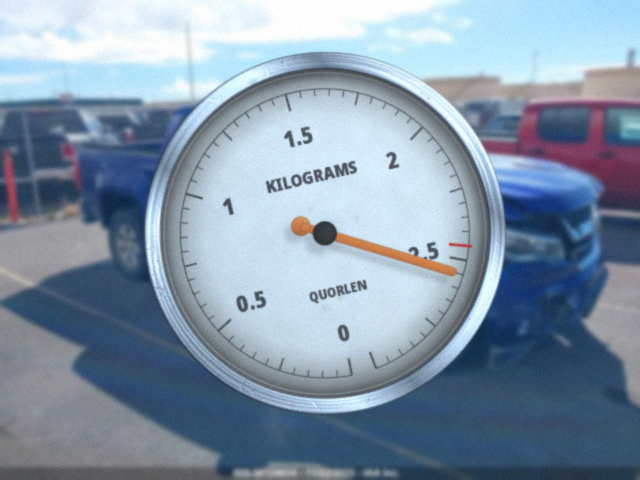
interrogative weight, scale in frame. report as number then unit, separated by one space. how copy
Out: 2.55 kg
